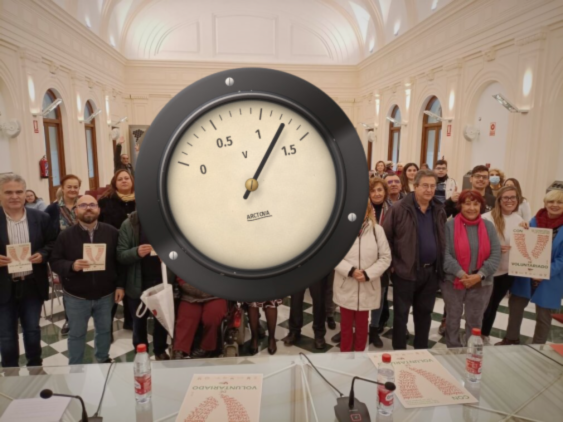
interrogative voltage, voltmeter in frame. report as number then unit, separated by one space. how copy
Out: 1.25 V
